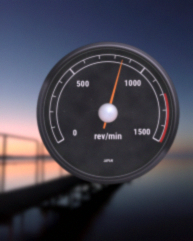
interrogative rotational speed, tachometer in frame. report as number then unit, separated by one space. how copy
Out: 850 rpm
